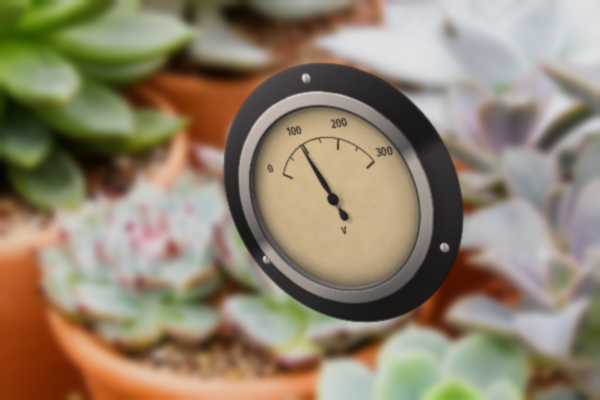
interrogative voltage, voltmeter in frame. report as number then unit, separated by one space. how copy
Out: 100 V
